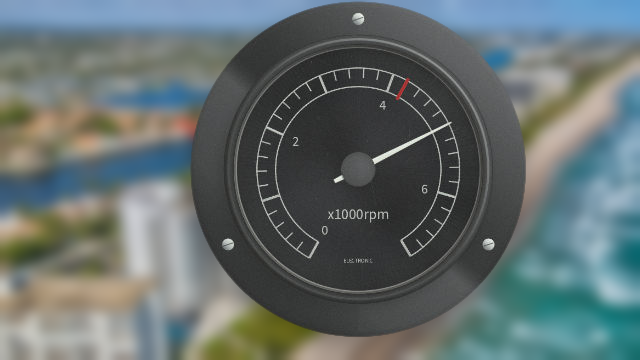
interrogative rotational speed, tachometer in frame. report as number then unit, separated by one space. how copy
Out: 5000 rpm
